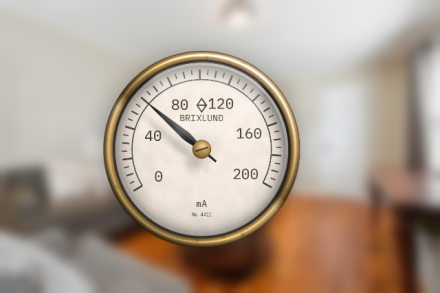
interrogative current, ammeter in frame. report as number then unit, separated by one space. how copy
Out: 60 mA
